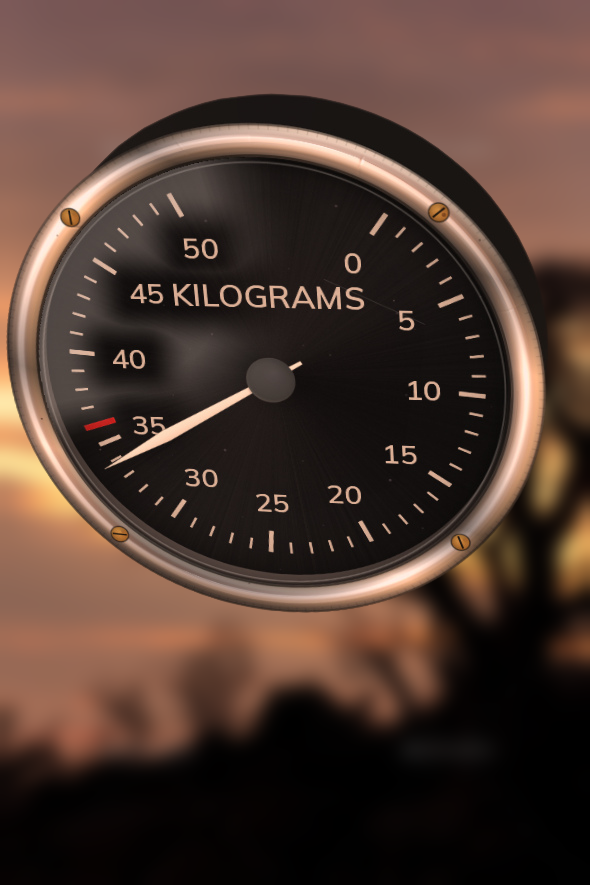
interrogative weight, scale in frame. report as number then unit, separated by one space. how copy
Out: 34 kg
